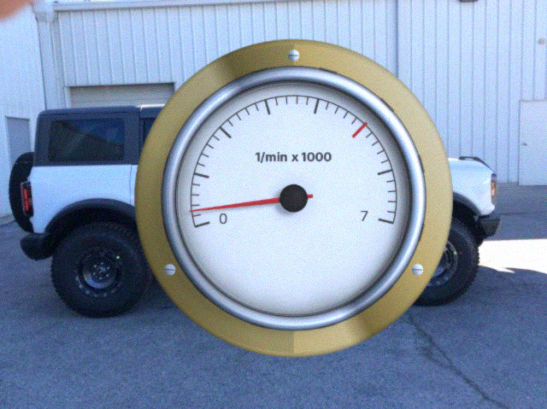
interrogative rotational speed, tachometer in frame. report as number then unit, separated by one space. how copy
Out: 300 rpm
